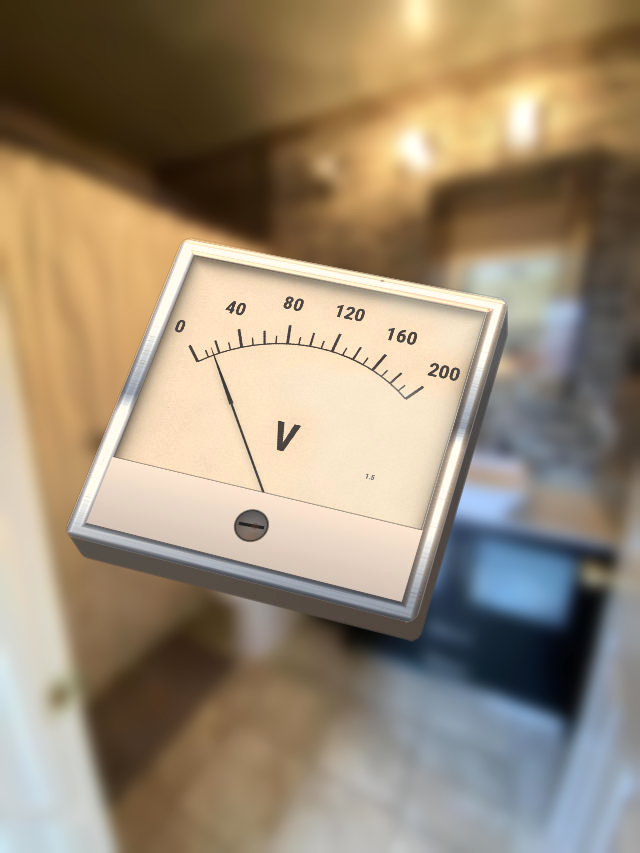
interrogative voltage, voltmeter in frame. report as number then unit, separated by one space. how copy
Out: 15 V
